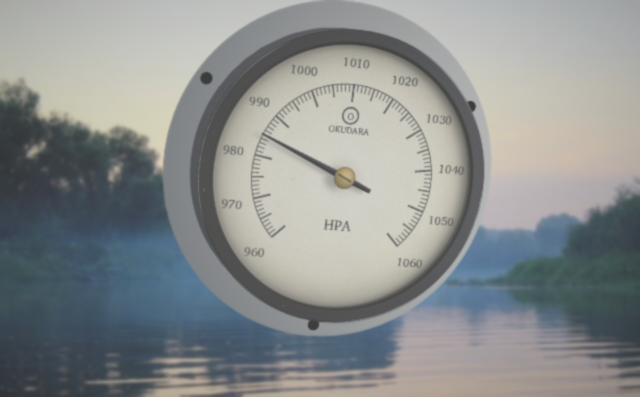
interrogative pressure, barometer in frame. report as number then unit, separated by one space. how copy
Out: 985 hPa
